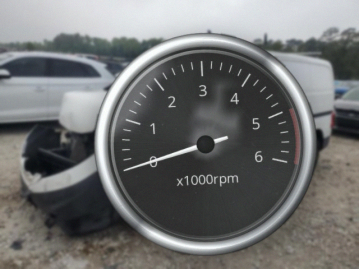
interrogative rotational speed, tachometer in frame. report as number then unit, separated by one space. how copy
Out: 0 rpm
